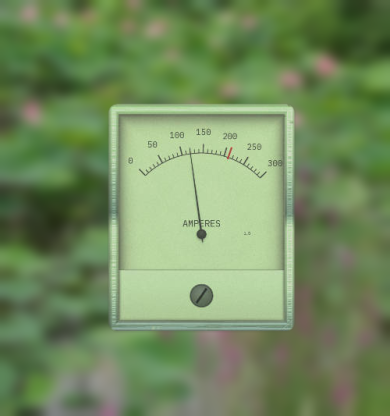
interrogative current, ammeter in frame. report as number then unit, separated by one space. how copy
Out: 120 A
